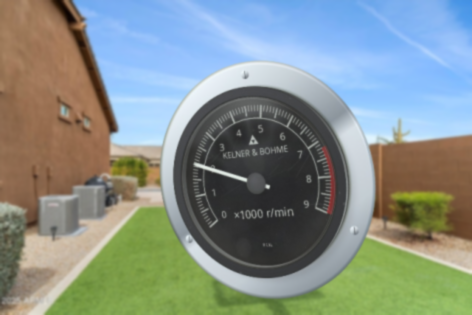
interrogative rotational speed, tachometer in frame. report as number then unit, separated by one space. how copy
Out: 2000 rpm
